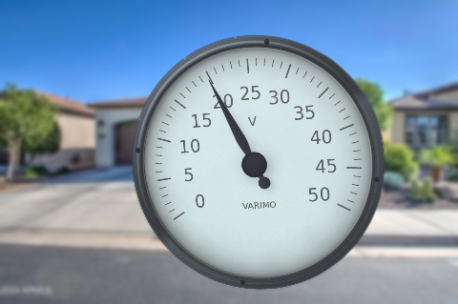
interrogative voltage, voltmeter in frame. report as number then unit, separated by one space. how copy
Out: 20 V
